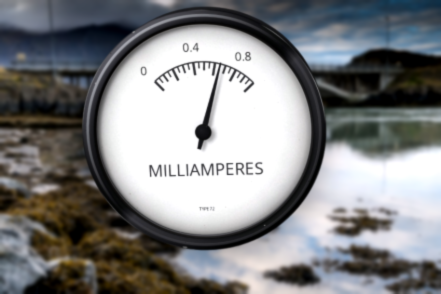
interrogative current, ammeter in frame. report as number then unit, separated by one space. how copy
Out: 0.65 mA
